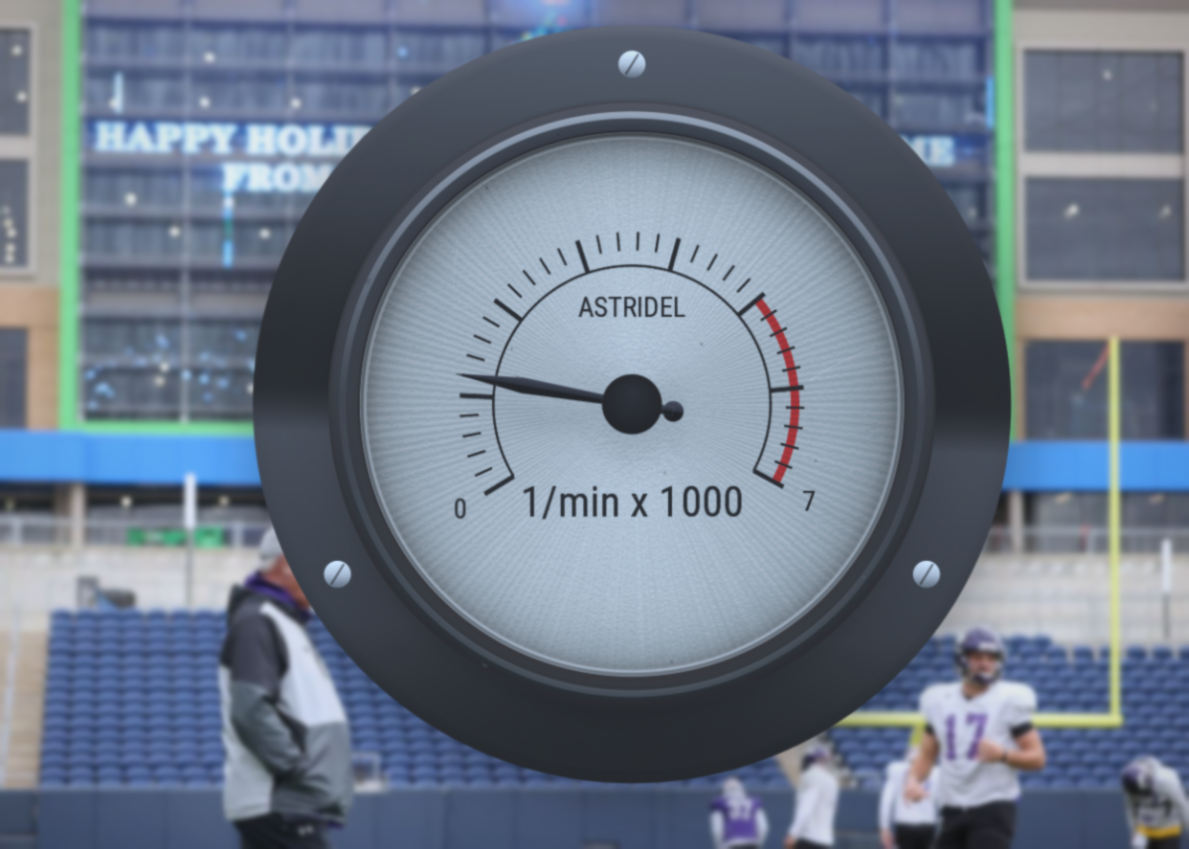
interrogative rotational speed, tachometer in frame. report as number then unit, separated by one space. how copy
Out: 1200 rpm
